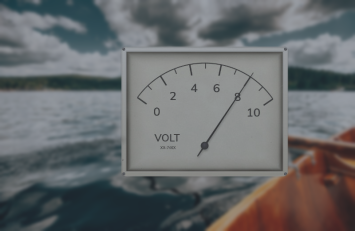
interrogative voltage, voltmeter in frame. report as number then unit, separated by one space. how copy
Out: 8 V
